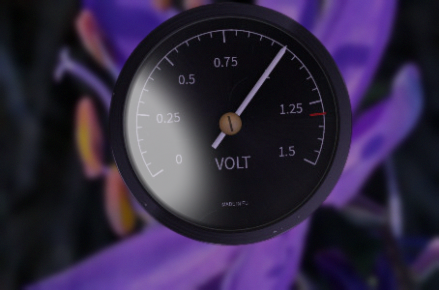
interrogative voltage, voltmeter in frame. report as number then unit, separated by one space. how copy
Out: 1 V
